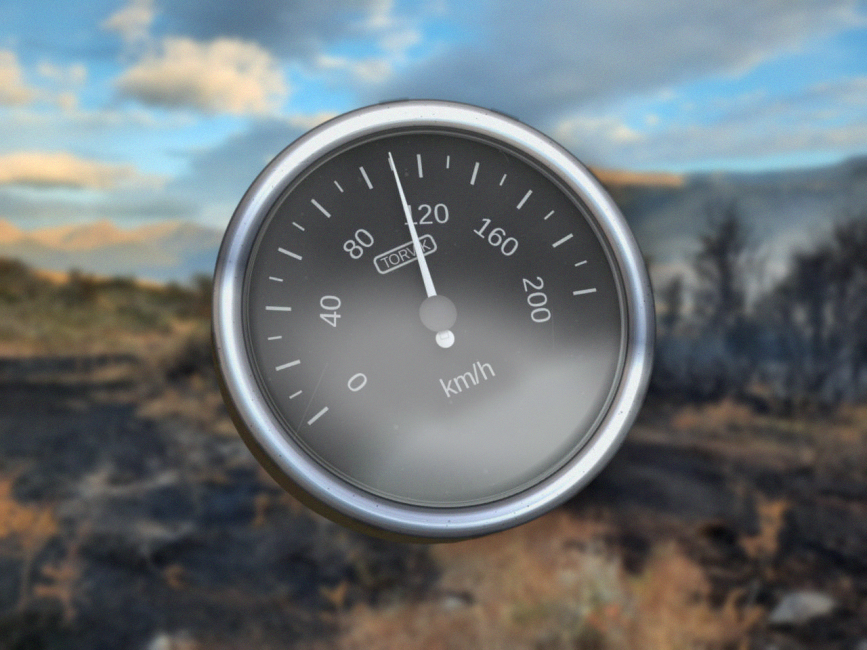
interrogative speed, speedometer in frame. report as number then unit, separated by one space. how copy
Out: 110 km/h
